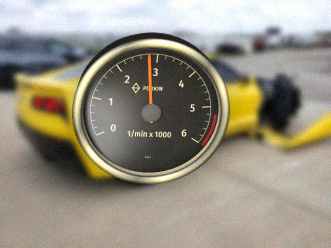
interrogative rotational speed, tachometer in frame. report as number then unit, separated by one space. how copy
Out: 2800 rpm
